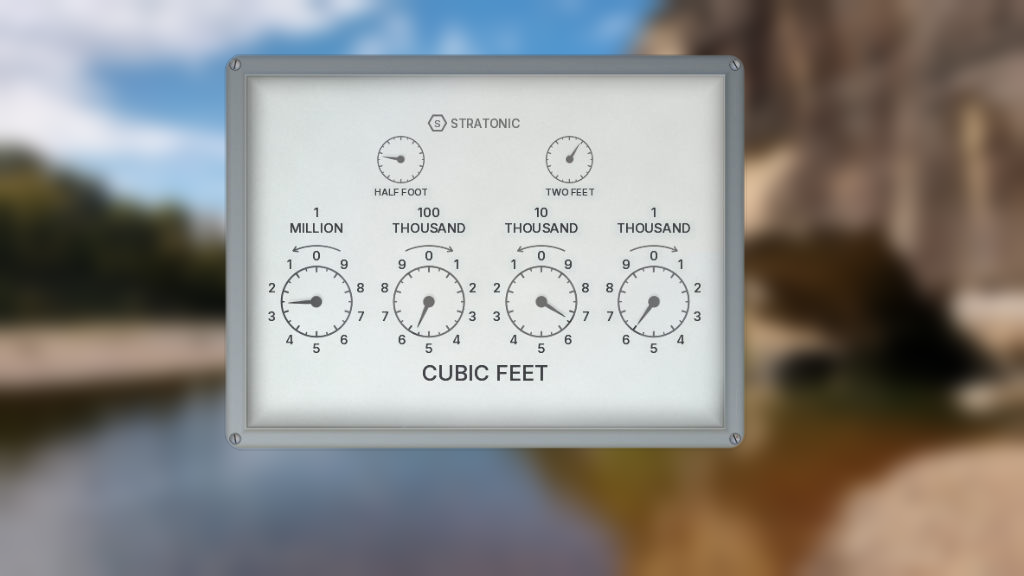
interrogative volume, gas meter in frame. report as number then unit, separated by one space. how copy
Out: 256600 ft³
